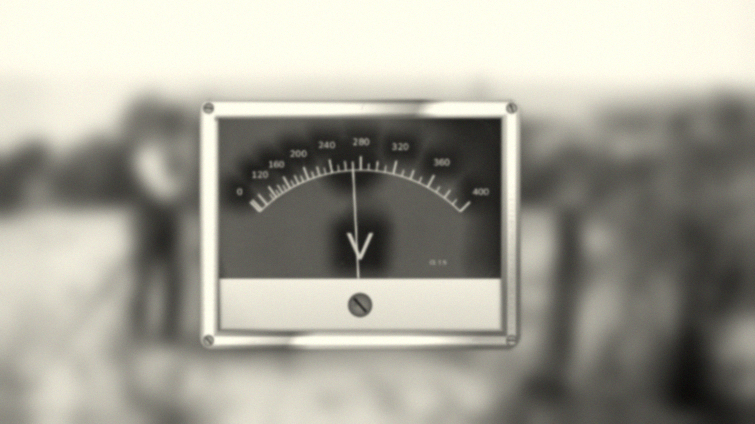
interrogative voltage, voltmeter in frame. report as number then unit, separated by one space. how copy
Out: 270 V
